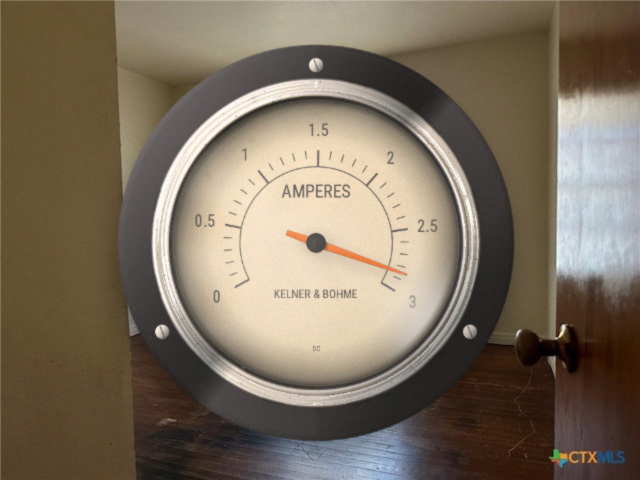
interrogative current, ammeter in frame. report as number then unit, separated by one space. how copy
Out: 2.85 A
